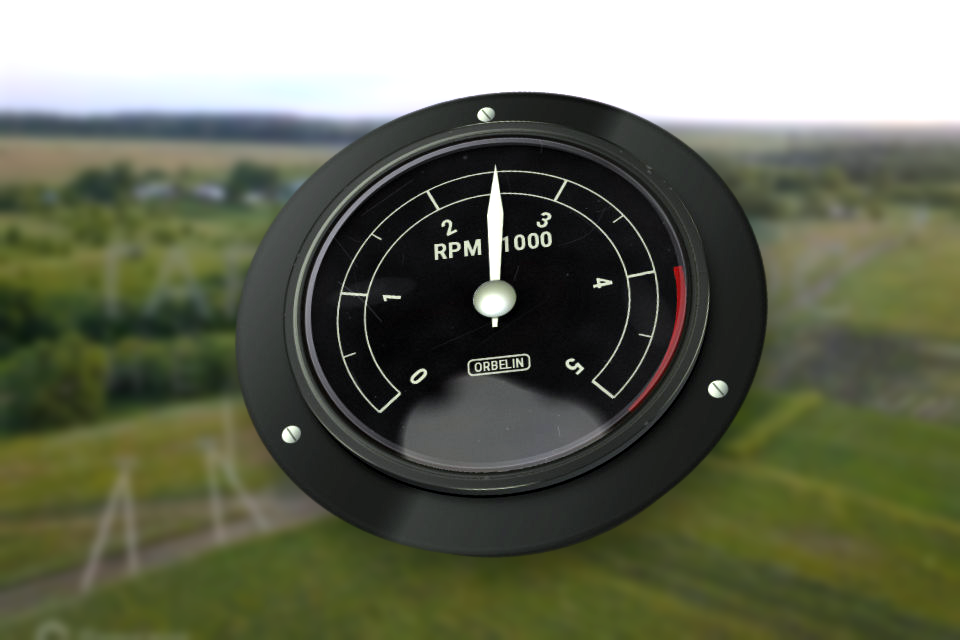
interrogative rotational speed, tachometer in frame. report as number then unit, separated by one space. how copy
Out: 2500 rpm
